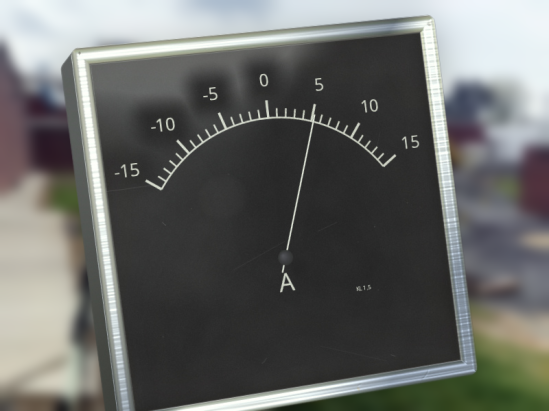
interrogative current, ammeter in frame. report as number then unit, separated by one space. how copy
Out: 5 A
